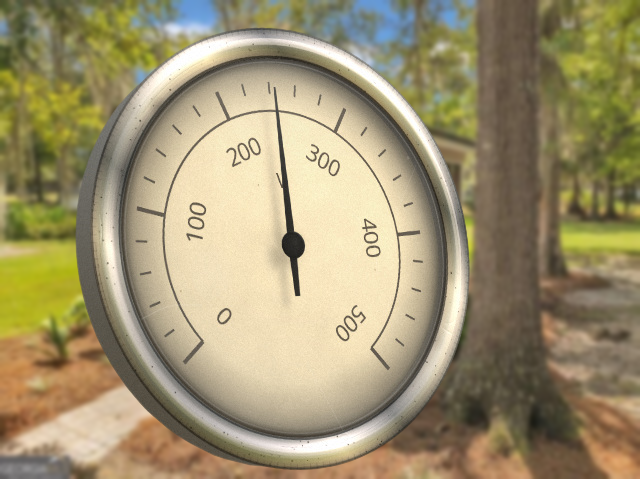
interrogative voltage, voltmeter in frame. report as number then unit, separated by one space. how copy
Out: 240 V
